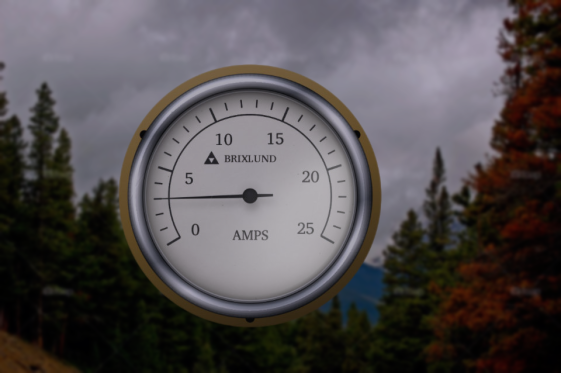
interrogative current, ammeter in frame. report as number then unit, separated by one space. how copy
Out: 3 A
